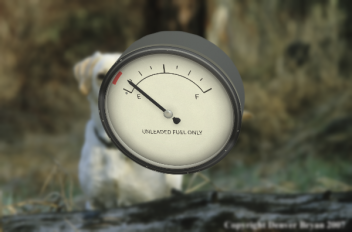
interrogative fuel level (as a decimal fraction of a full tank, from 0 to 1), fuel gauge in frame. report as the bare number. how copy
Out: 0.125
